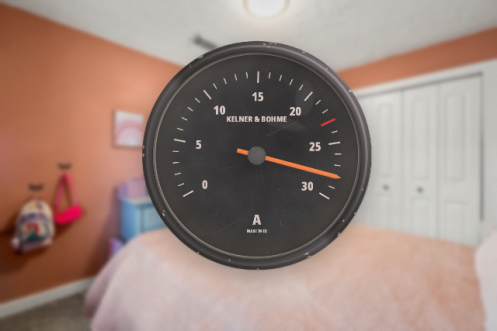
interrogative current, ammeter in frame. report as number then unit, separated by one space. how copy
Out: 28 A
